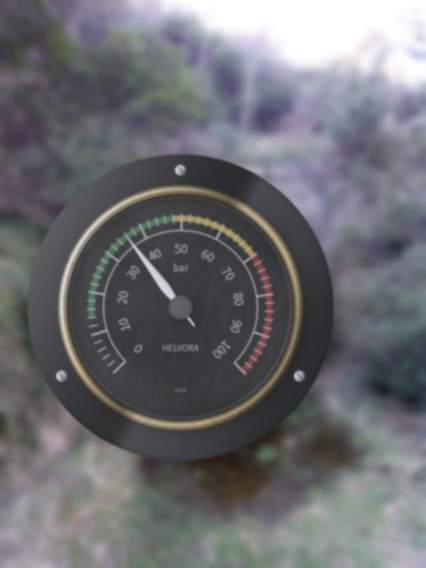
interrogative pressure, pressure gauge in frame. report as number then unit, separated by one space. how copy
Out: 36 bar
